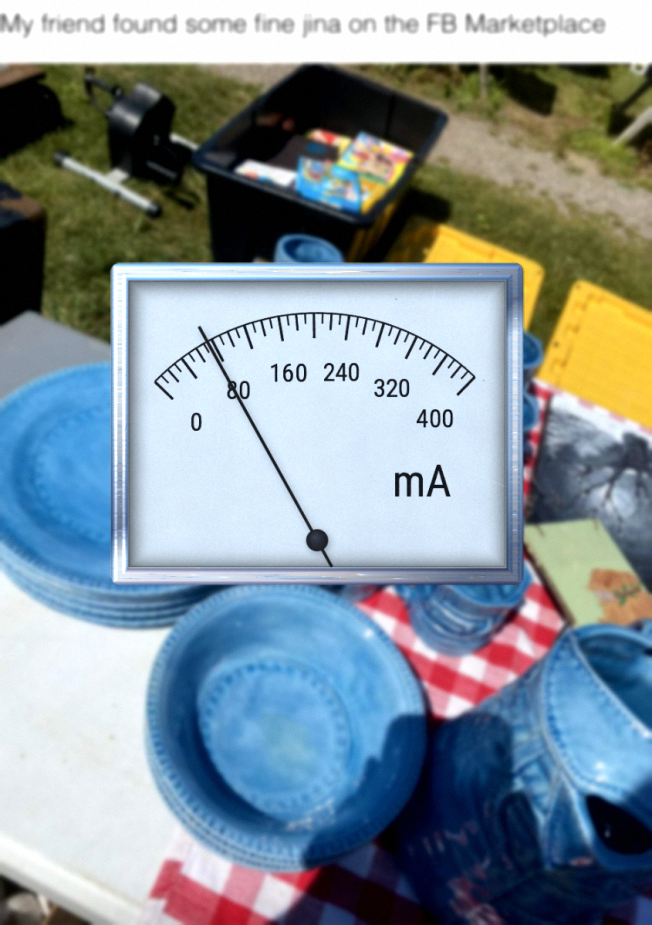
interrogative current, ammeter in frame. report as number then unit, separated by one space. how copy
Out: 75 mA
